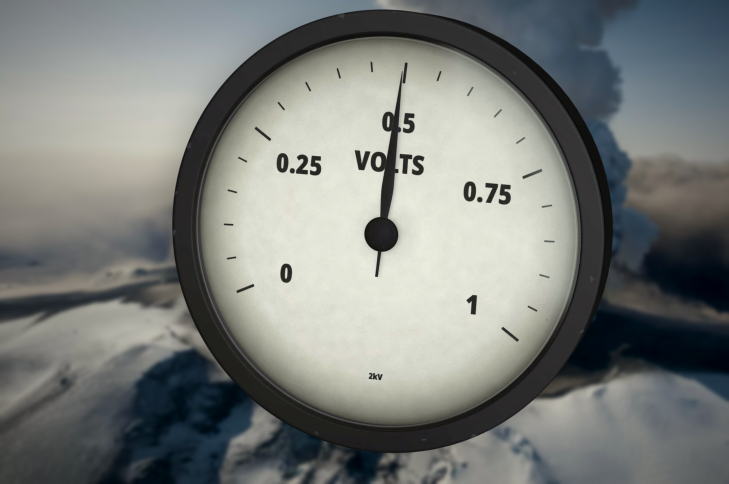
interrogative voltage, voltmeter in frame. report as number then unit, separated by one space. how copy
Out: 0.5 V
